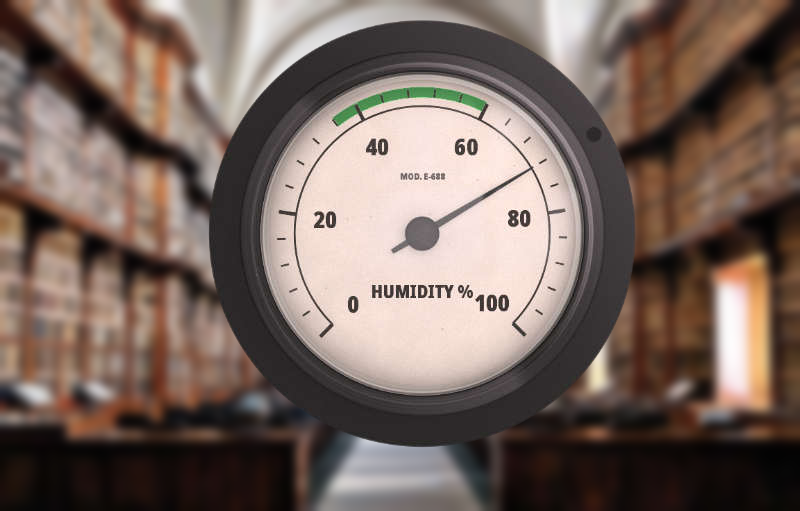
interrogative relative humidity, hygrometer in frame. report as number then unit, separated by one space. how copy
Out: 72 %
